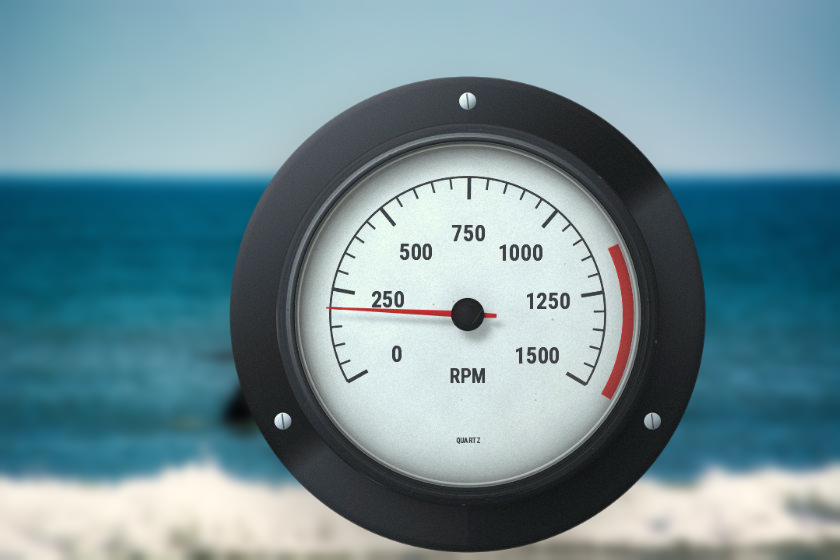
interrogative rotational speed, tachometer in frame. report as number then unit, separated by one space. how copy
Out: 200 rpm
